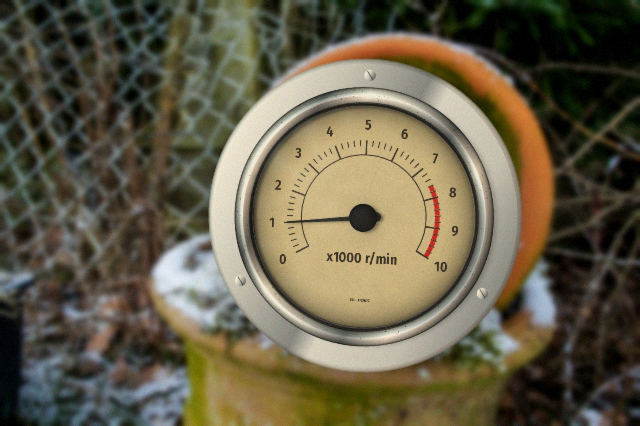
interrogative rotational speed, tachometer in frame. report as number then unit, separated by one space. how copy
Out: 1000 rpm
